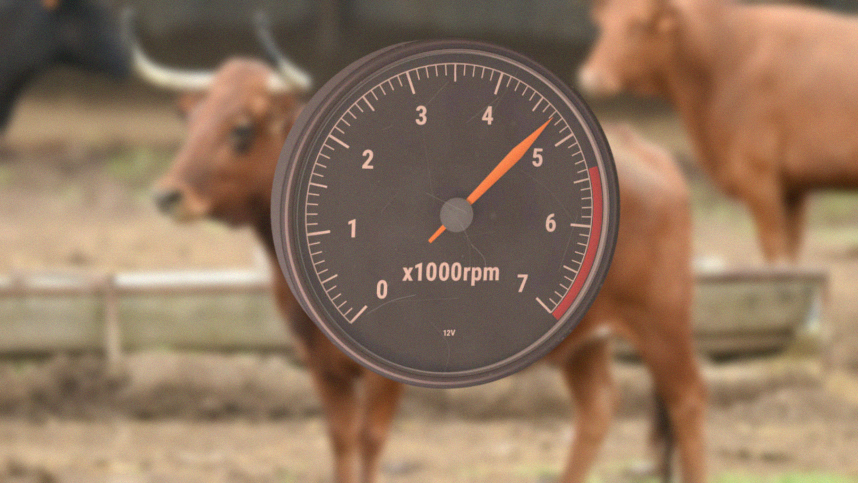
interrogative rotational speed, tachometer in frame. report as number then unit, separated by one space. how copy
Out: 4700 rpm
